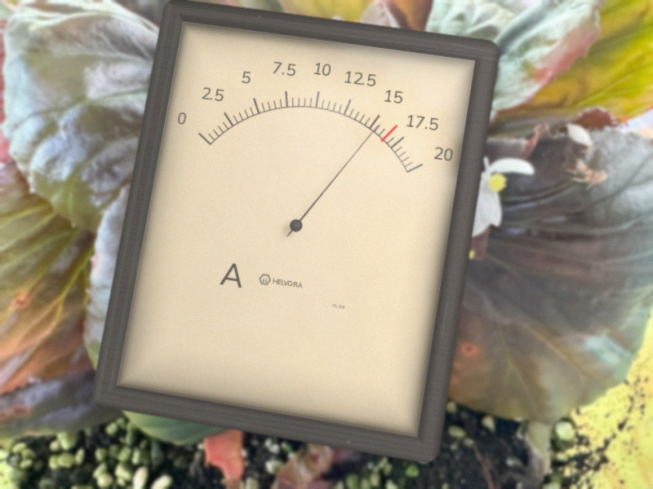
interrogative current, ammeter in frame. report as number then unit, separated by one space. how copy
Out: 15.5 A
